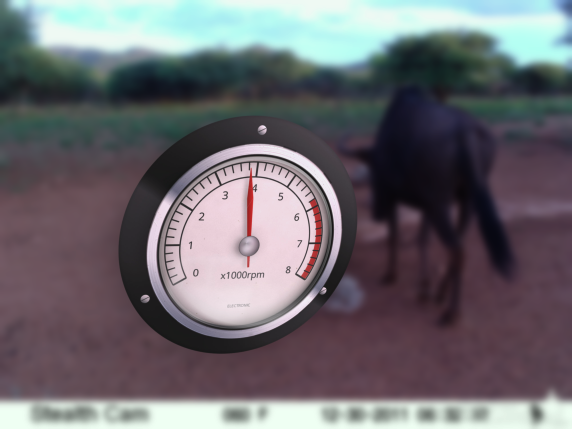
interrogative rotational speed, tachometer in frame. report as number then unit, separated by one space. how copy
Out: 3800 rpm
